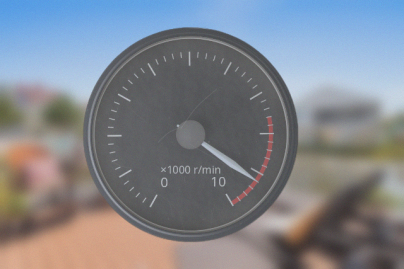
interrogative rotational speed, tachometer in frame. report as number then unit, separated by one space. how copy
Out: 9200 rpm
